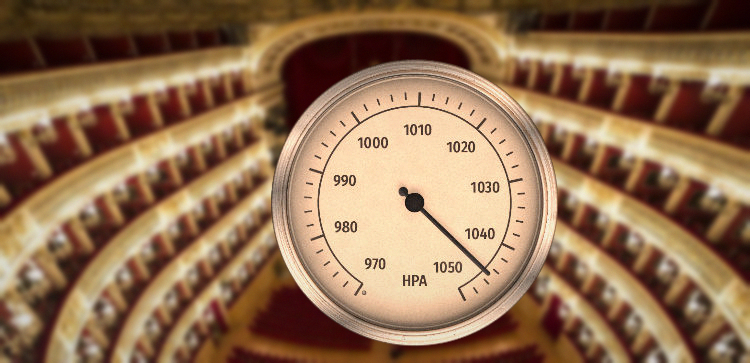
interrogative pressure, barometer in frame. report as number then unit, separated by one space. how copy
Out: 1045 hPa
